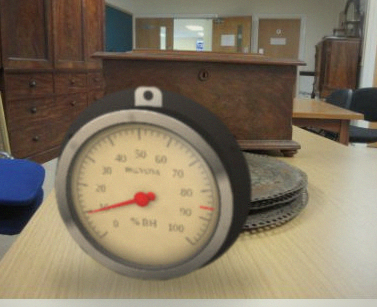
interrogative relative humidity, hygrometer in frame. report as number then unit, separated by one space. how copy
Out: 10 %
